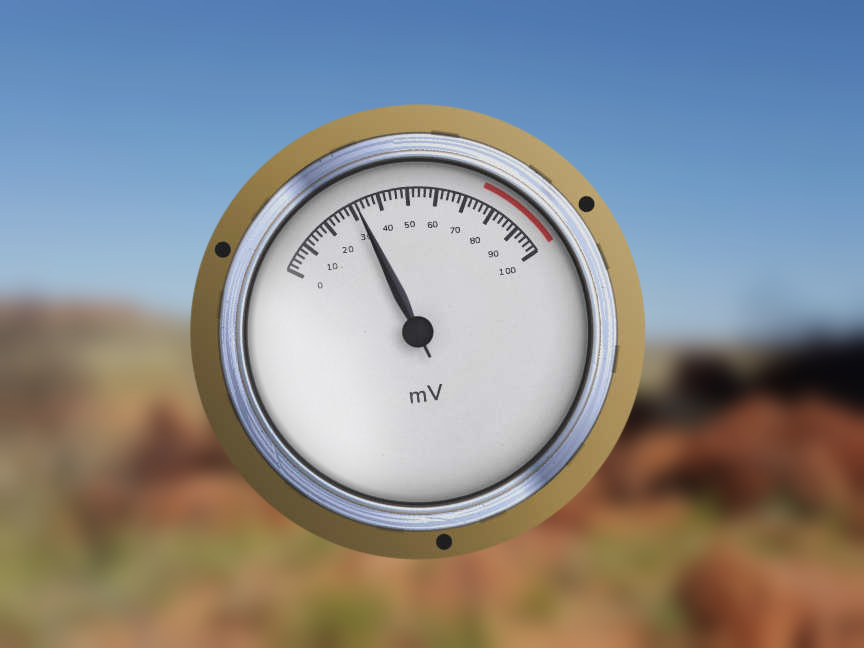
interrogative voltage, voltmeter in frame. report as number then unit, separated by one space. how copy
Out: 32 mV
